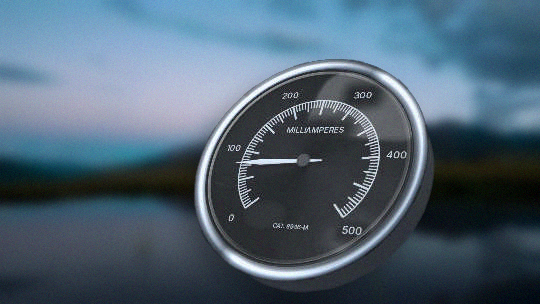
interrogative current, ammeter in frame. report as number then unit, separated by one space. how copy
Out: 75 mA
